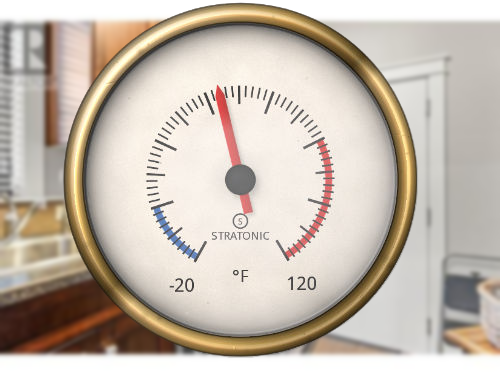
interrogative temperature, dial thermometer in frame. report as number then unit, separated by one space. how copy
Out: 44 °F
